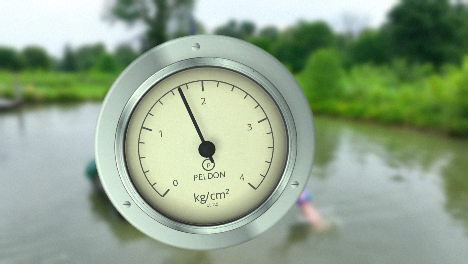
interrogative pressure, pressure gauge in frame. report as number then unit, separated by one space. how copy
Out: 1.7 kg/cm²
